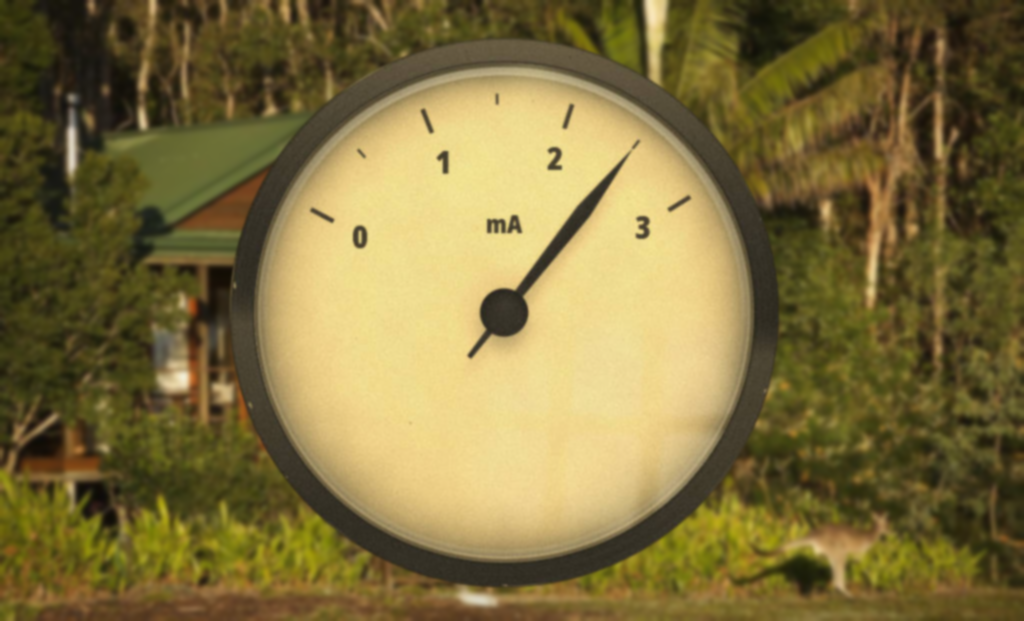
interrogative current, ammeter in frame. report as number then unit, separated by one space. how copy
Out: 2.5 mA
